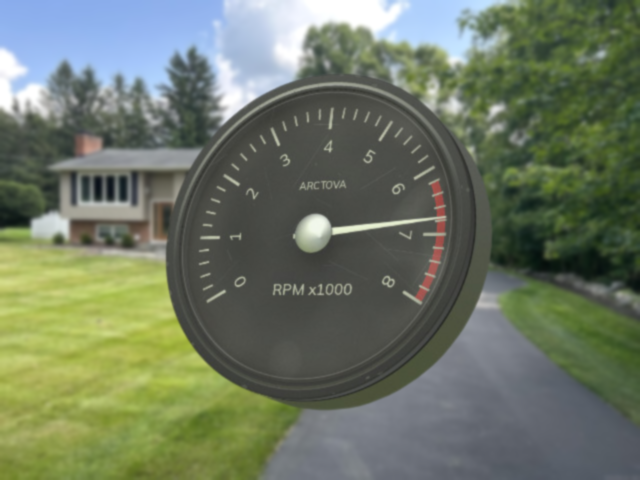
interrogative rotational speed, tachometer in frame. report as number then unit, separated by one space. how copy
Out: 6800 rpm
